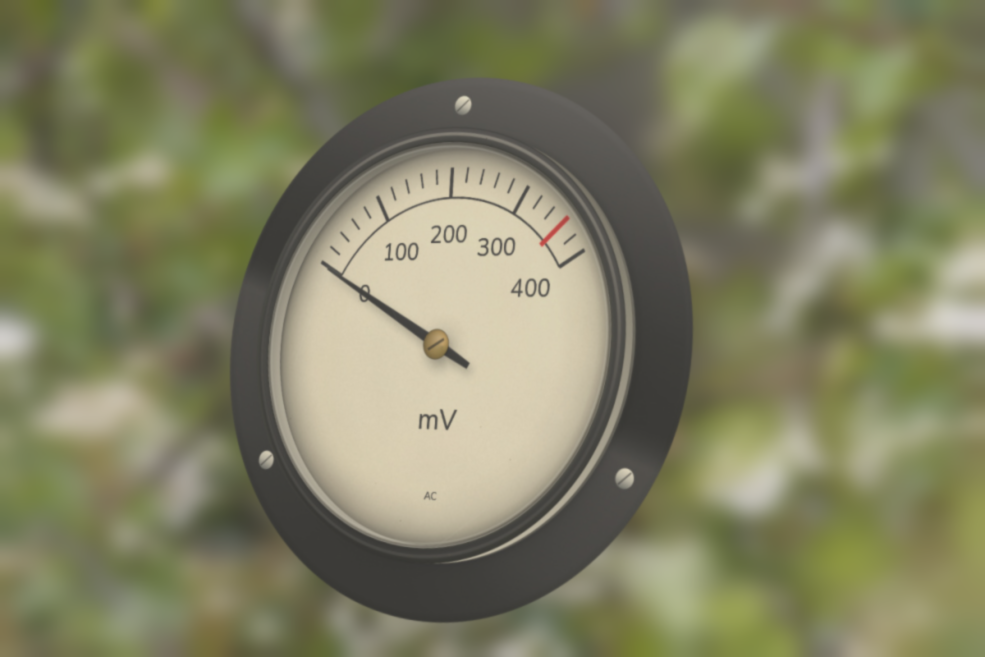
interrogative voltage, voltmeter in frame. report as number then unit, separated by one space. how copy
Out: 0 mV
